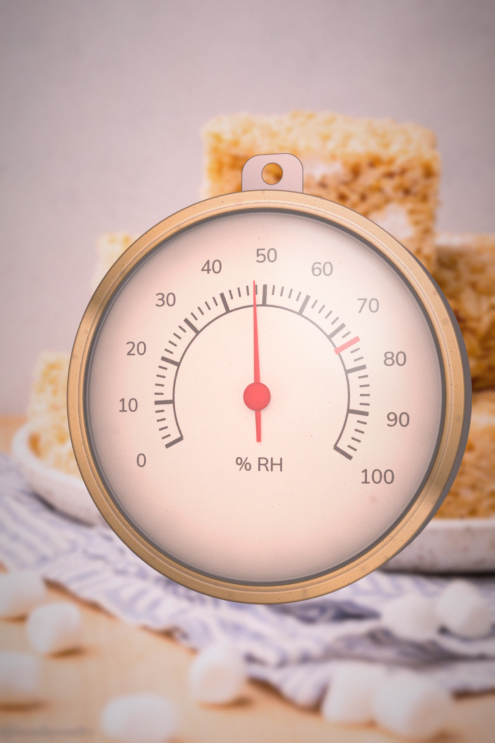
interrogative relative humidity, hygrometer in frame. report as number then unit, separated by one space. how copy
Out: 48 %
